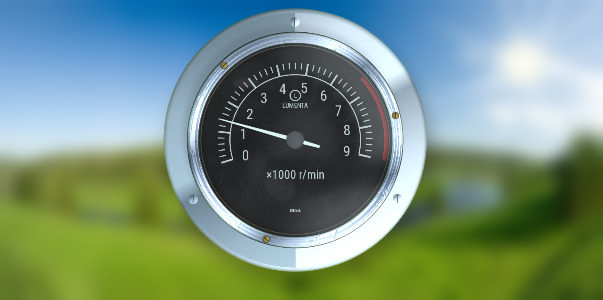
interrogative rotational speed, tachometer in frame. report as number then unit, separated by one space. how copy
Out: 1400 rpm
